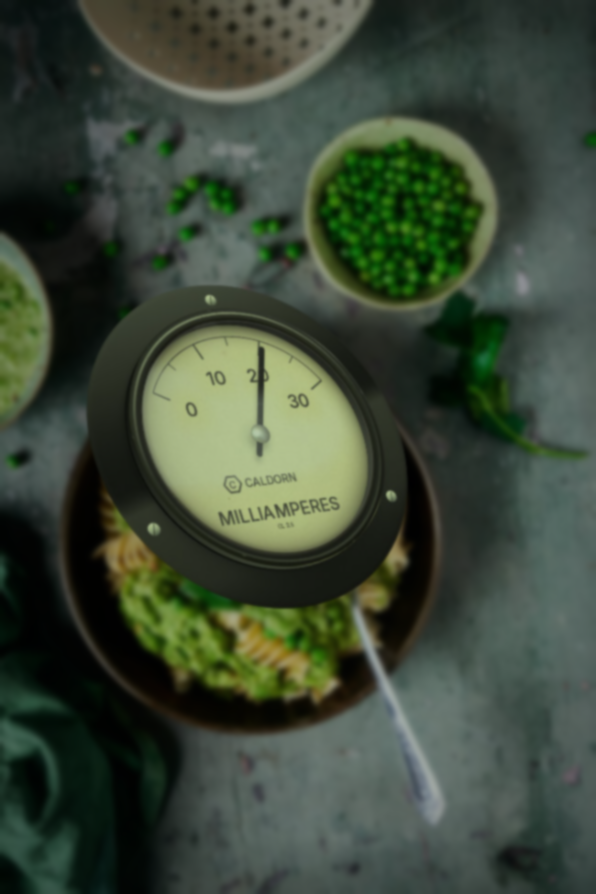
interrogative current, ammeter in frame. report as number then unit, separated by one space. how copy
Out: 20 mA
